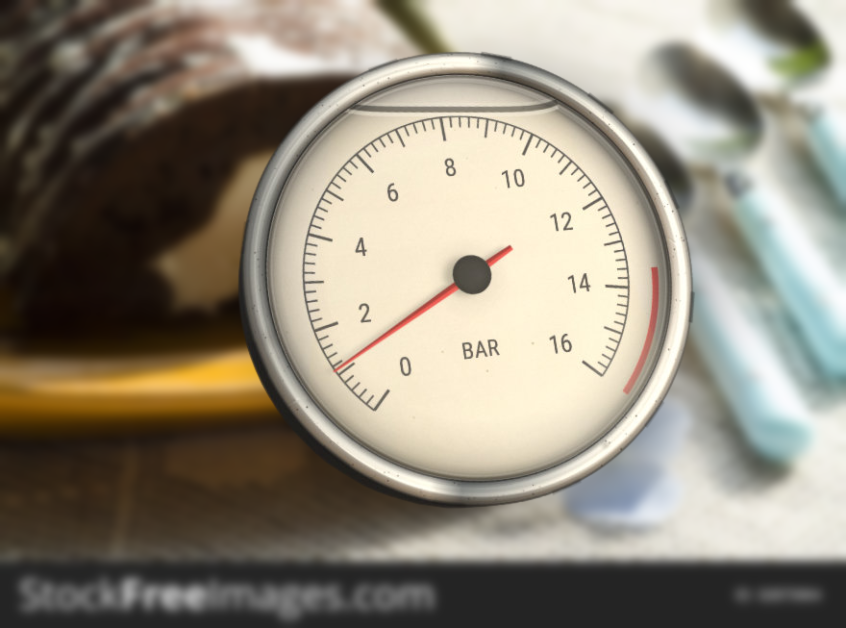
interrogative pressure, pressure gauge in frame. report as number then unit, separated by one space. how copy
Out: 1.1 bar
